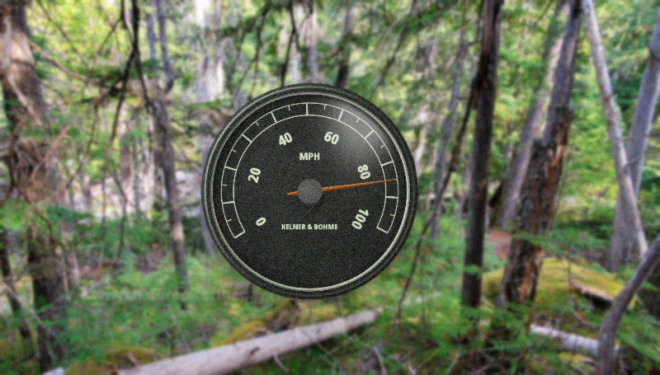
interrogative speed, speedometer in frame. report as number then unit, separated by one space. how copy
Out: 85 mph
